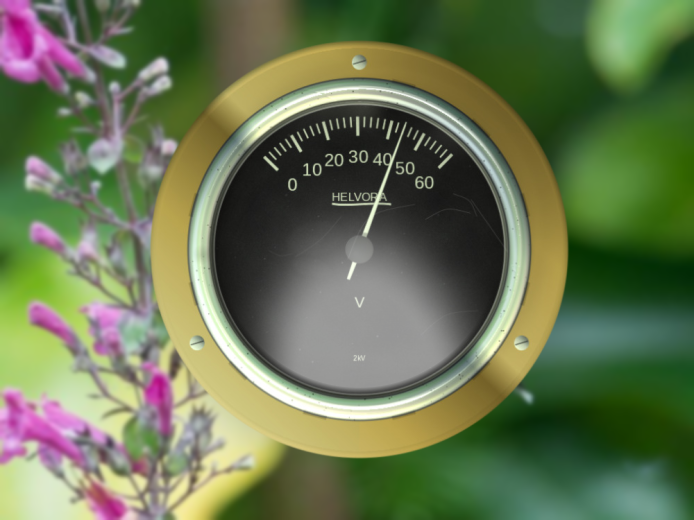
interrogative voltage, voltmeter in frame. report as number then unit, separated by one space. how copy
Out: 44 V
